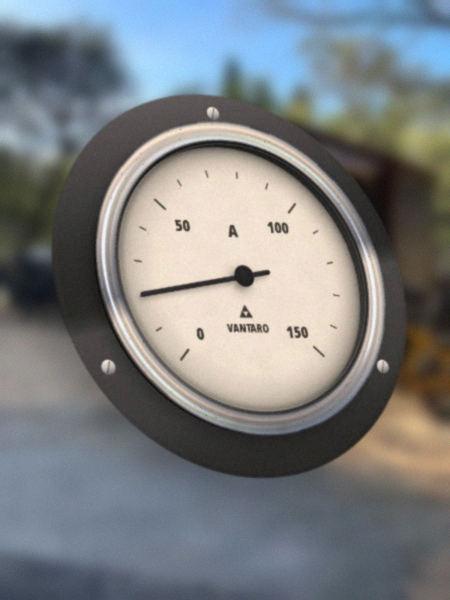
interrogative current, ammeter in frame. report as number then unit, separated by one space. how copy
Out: 20 A
